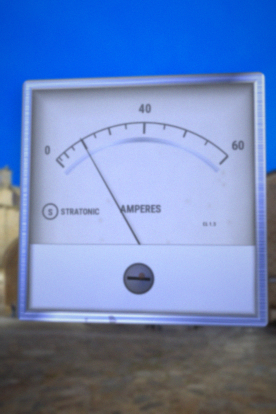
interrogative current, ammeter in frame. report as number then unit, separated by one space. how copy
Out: 20 A
